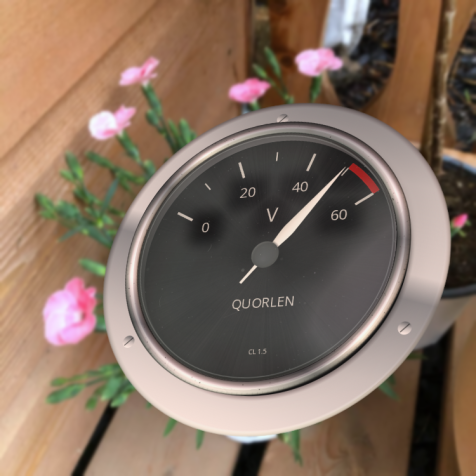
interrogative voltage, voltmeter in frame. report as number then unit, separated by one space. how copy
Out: 50 V
